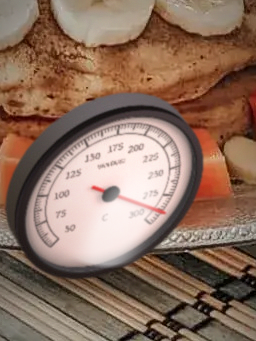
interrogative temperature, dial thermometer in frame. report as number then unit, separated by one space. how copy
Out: 287.5 °C
